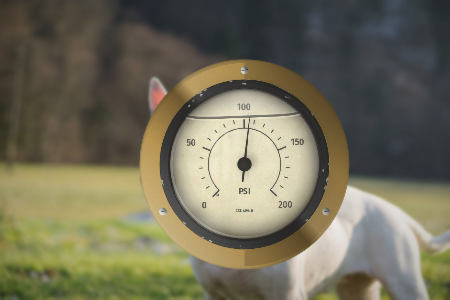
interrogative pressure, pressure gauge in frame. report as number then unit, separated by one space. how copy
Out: 105 psi
